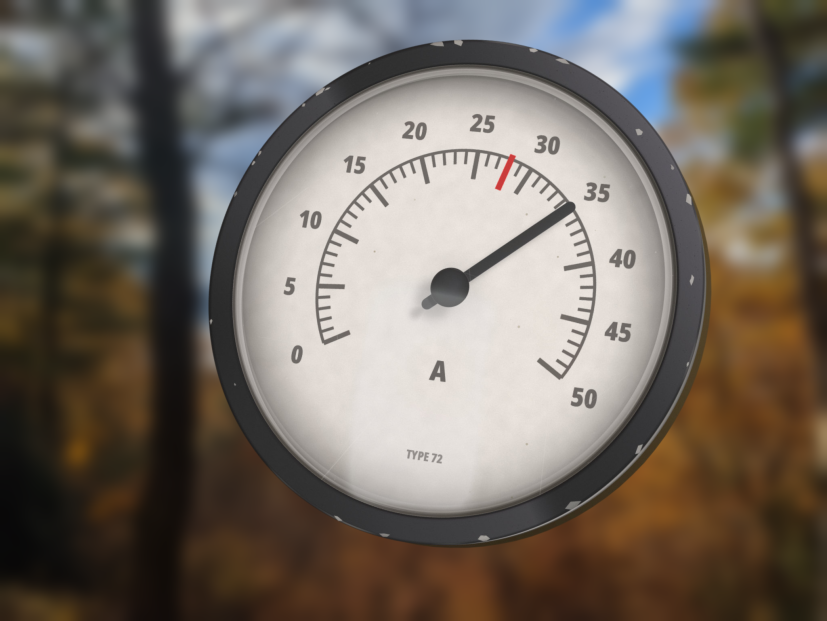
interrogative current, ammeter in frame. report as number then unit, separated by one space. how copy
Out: 35 A
